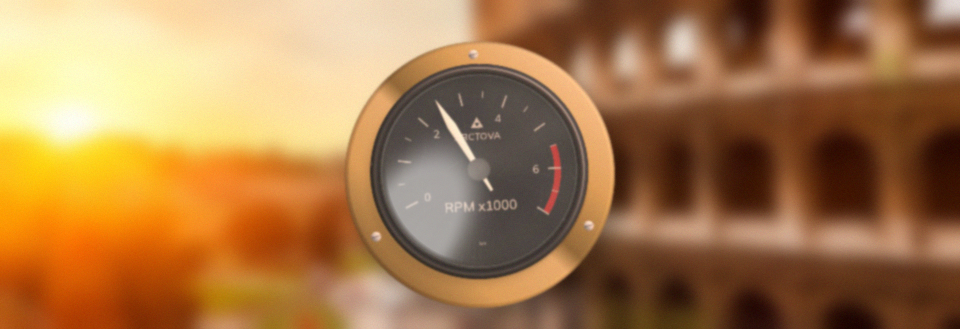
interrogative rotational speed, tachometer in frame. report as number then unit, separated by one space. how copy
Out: 2500 rpm
